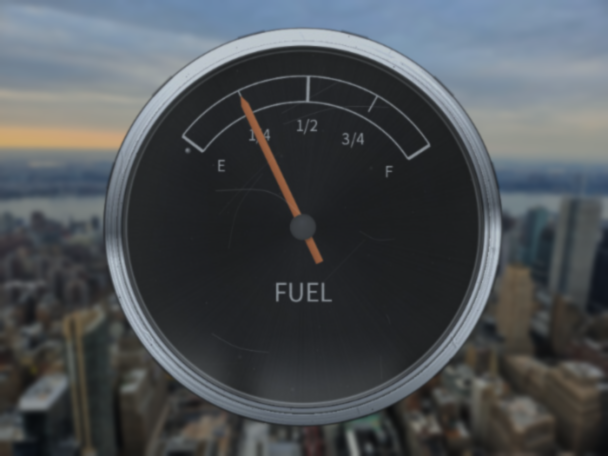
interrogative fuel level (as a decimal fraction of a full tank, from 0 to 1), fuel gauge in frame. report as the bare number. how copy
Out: 0.25
